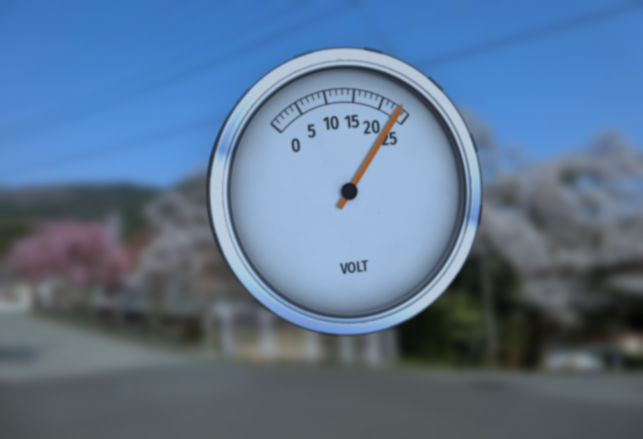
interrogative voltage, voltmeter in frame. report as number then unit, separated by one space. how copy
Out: 23 V
